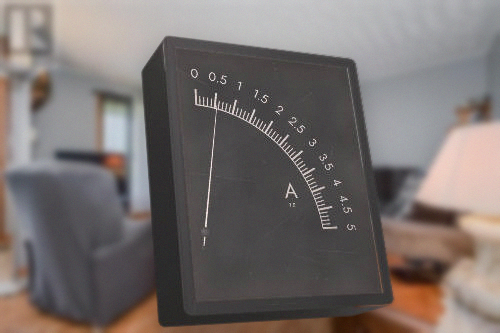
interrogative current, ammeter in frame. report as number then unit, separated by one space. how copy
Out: 0.5 A
